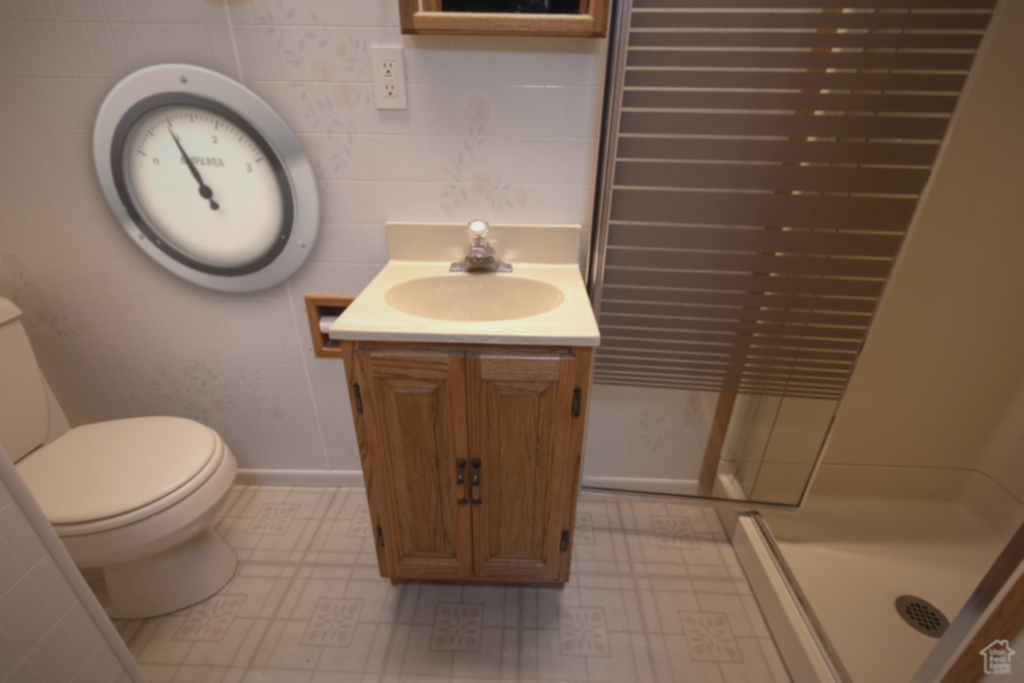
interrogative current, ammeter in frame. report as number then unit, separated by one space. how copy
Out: 1 A
